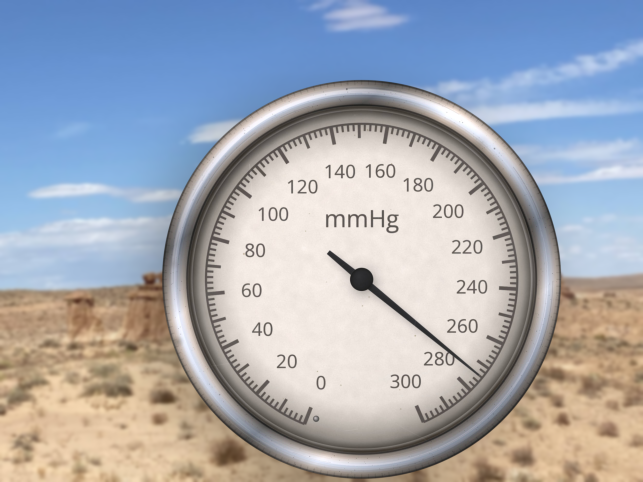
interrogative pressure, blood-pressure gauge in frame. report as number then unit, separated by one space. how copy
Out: 274 mmHg
